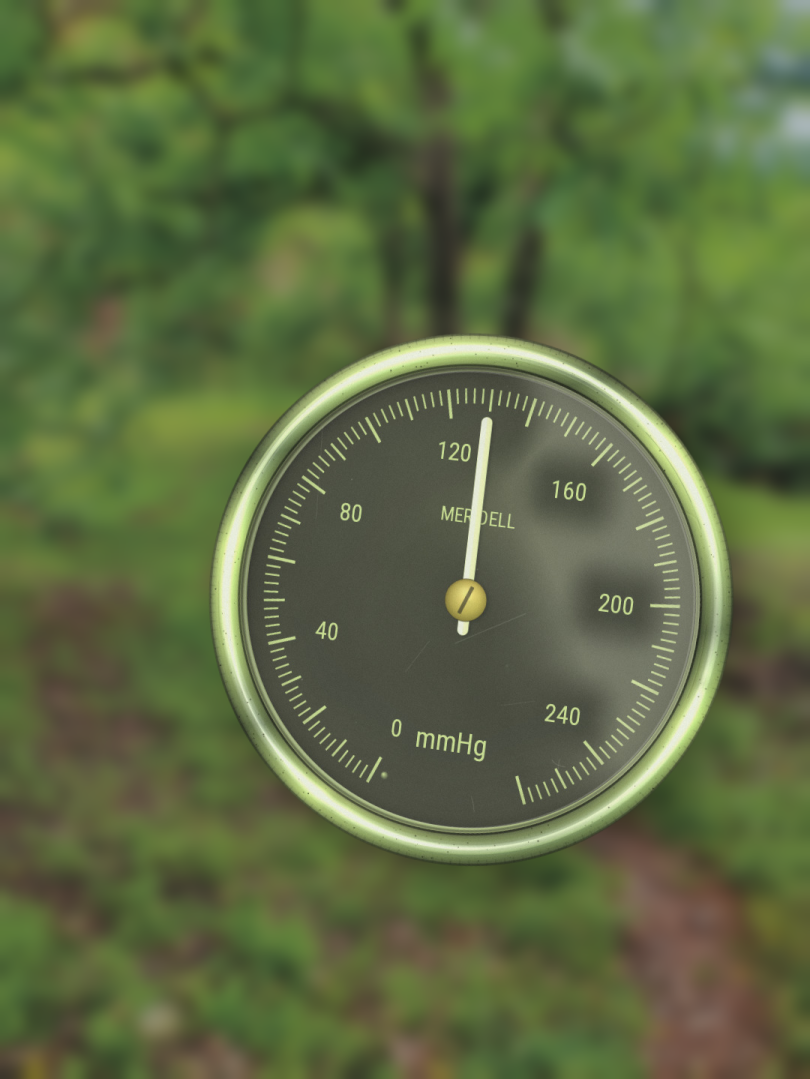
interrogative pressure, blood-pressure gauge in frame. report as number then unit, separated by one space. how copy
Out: 130 mmHg
